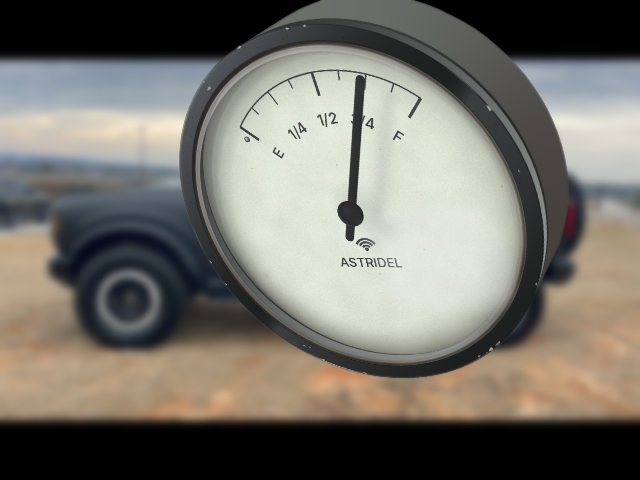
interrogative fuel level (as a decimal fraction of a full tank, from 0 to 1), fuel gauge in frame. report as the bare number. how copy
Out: 0.75
